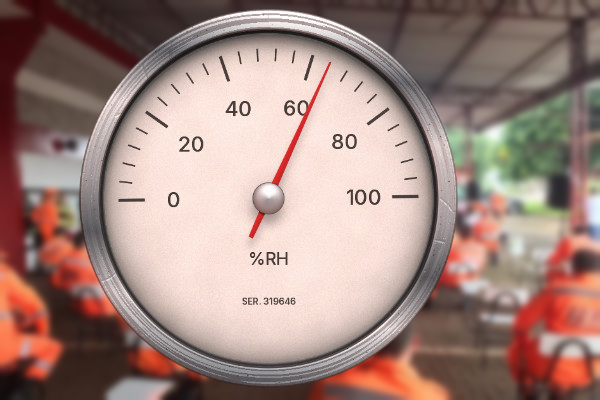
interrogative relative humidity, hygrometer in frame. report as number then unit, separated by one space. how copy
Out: 64 %
